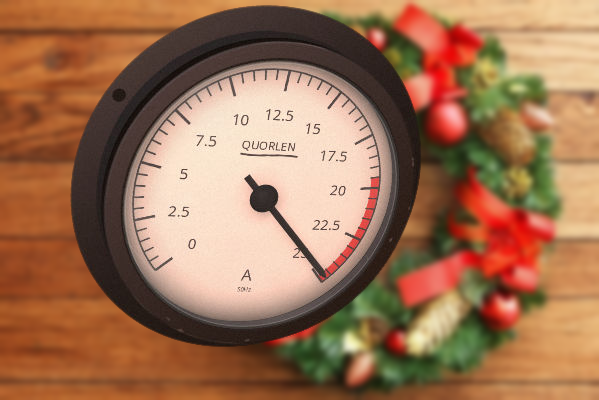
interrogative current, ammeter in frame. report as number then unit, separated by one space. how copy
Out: 24.75 A
